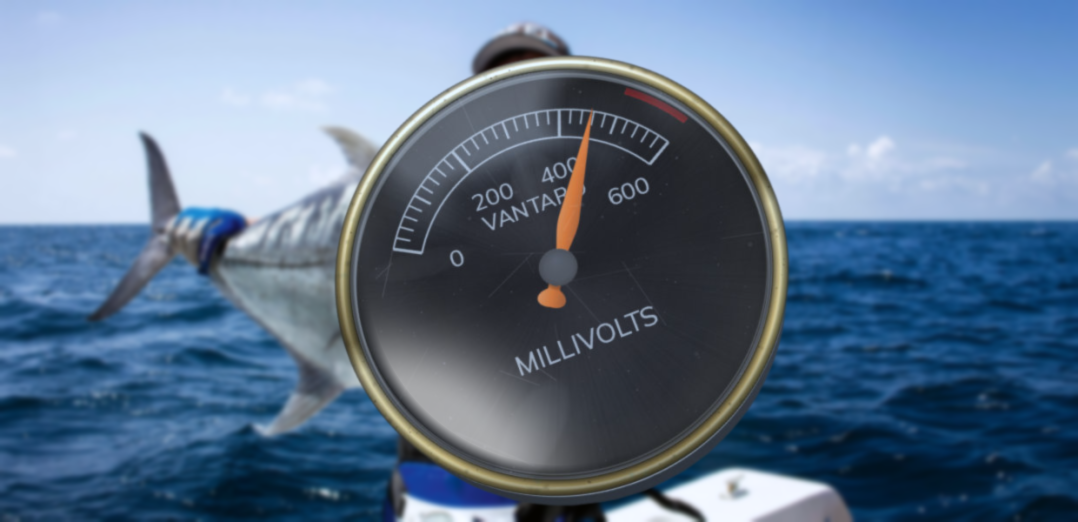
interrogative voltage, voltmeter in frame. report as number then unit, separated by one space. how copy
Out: 460 mV
